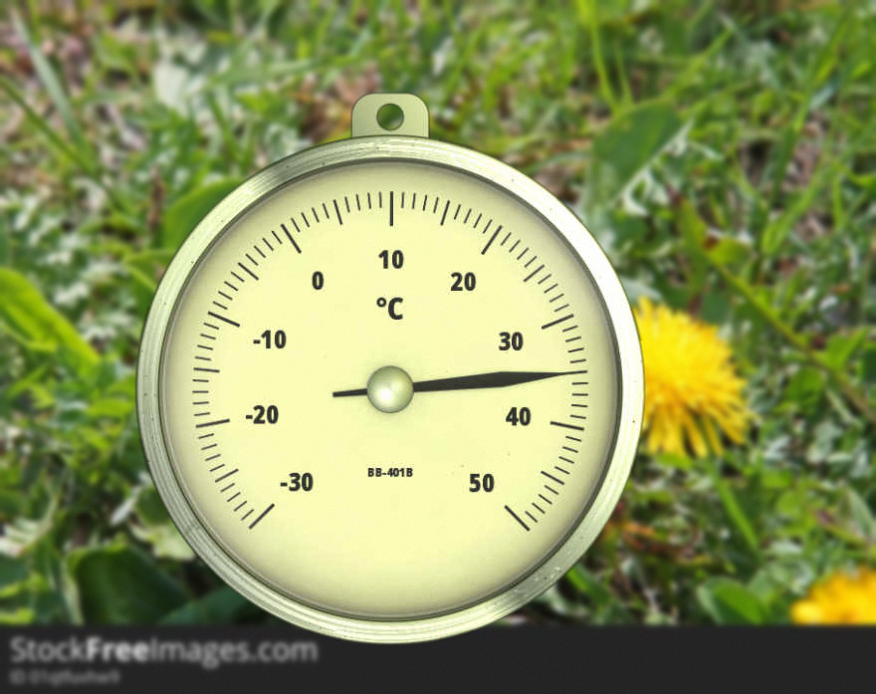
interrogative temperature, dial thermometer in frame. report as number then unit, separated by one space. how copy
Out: 35 °C
